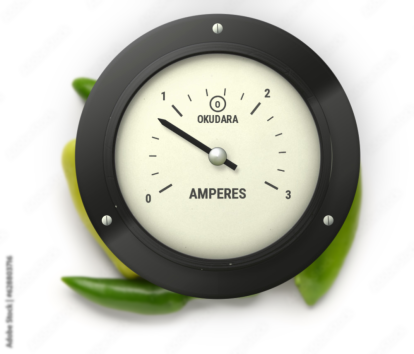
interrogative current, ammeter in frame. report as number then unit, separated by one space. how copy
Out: 0.8 A
